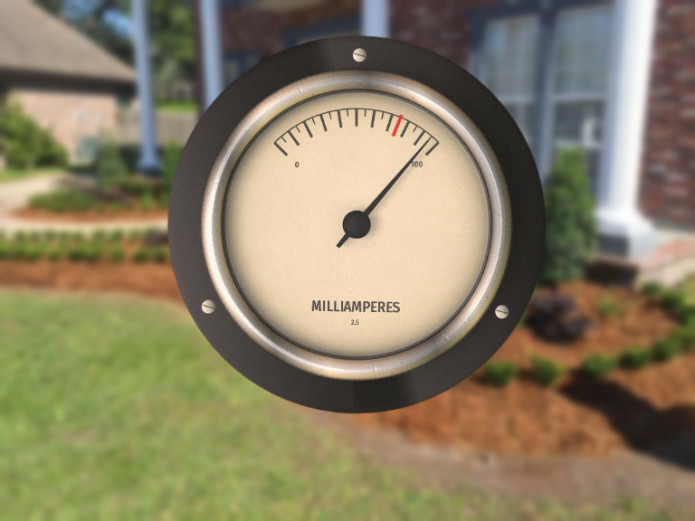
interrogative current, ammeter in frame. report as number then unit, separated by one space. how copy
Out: 95 mA
